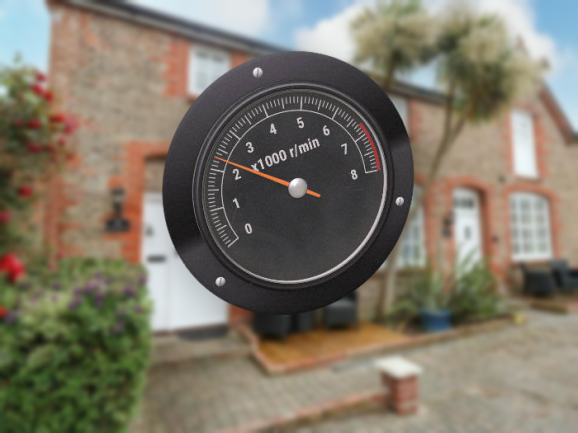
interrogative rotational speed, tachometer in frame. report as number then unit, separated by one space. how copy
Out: 2300 rpm
